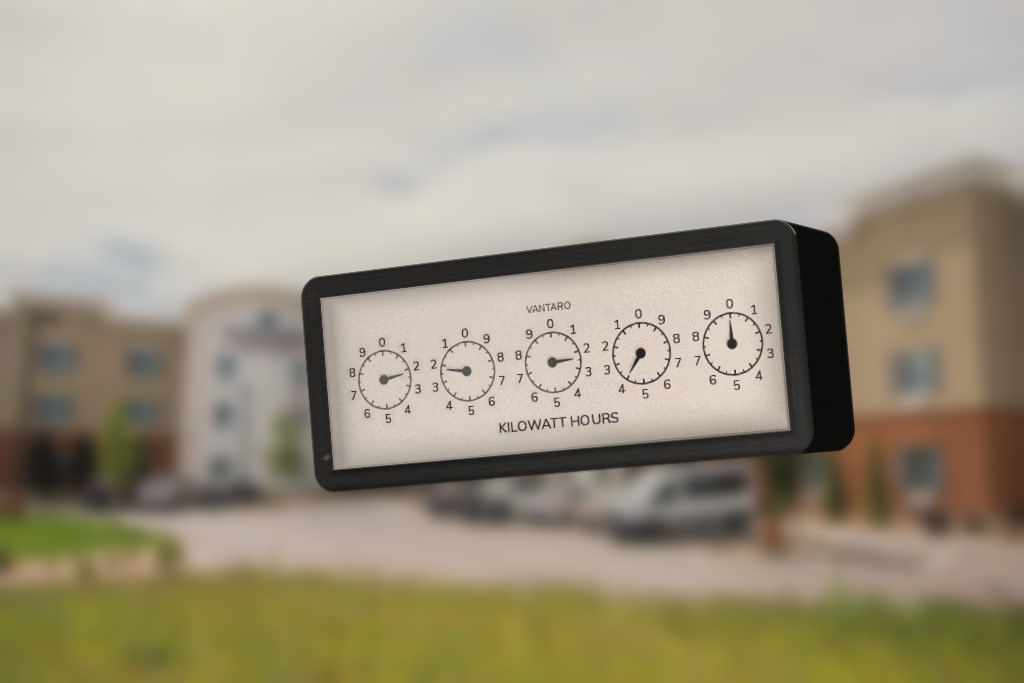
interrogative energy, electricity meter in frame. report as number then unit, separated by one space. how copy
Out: 22240 kWh
